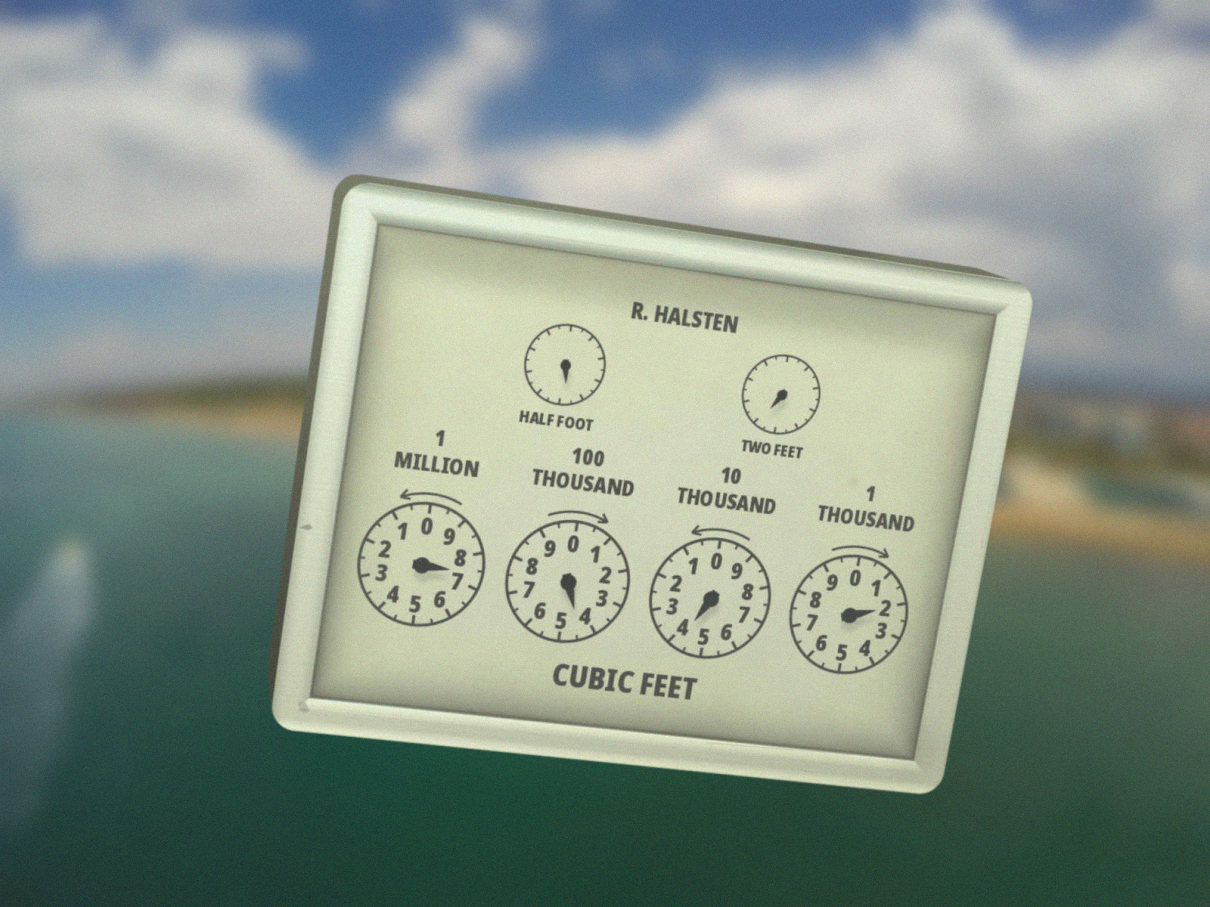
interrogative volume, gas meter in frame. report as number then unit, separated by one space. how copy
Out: 744200 ft³
